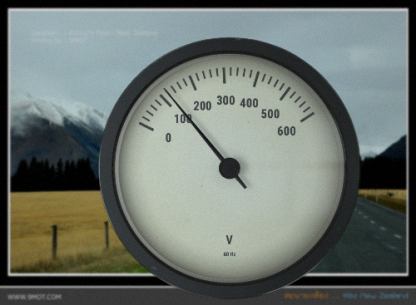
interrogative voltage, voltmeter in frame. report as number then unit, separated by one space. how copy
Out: 120 V
